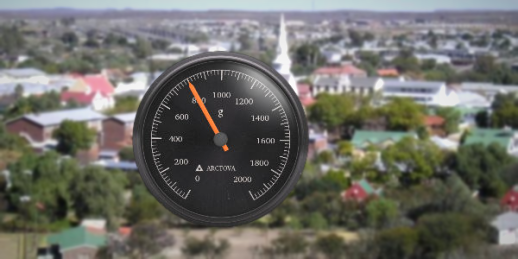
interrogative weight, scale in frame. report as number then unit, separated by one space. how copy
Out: 800 g
